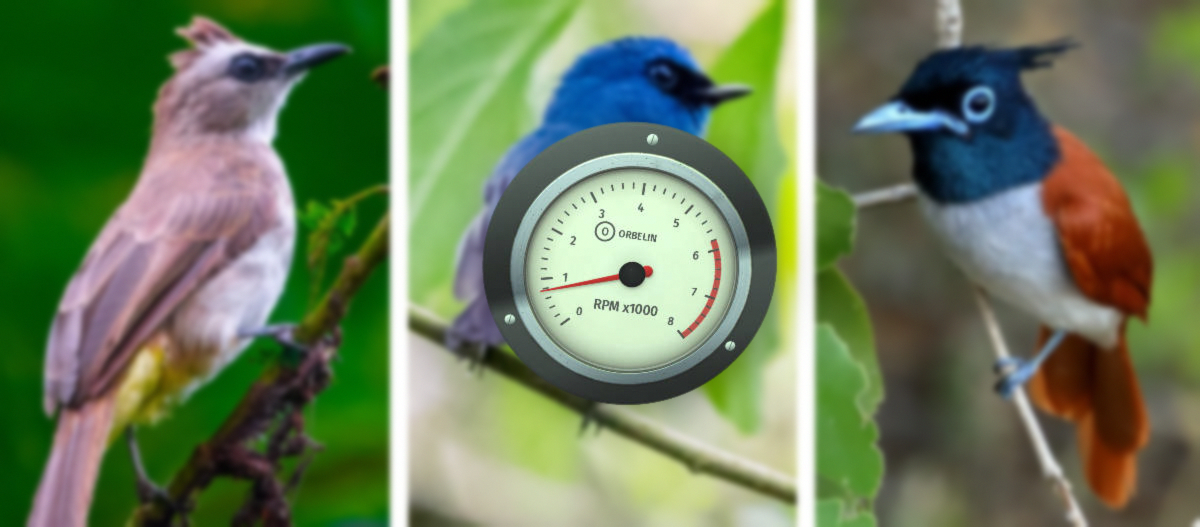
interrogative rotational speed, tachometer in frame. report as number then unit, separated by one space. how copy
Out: 800 rpm
